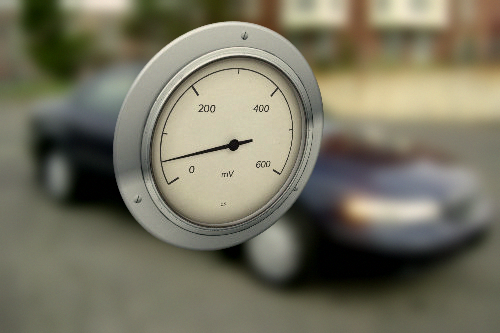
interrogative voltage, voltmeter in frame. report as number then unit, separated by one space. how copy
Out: 50 mV
